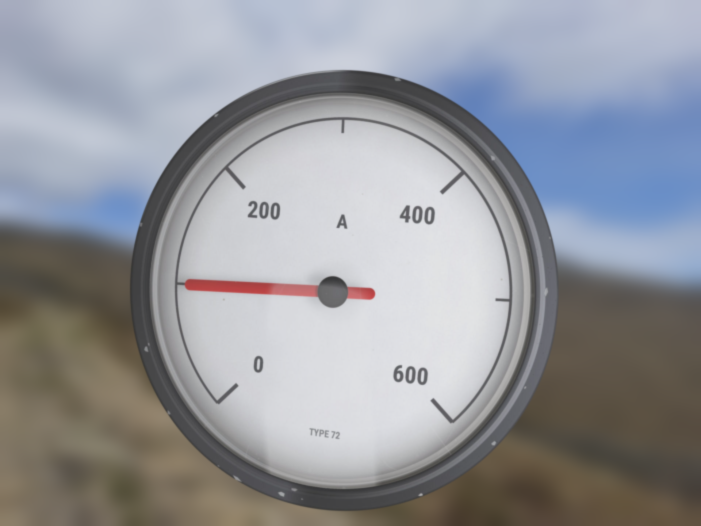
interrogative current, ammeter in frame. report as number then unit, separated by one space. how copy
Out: 100 A
